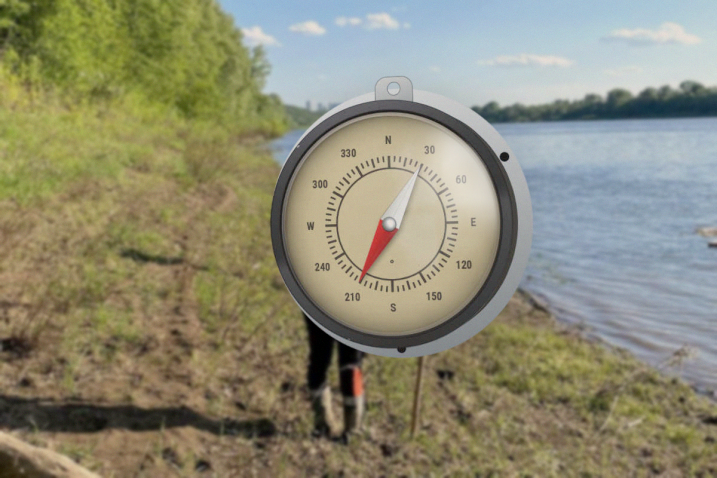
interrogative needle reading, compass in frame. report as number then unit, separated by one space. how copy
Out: 210 °
